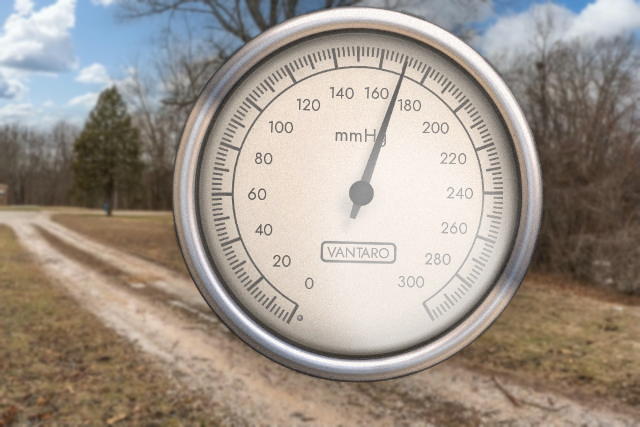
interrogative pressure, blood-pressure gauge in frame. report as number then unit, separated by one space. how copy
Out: 170 mmHg
